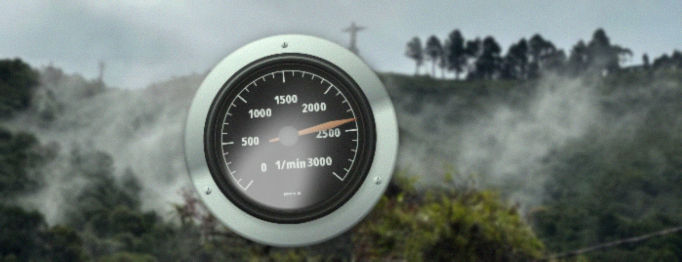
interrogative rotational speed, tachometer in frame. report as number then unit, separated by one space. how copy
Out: 2400 rpm
